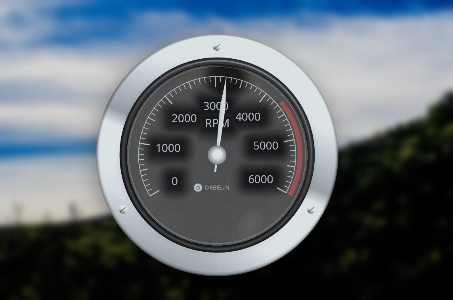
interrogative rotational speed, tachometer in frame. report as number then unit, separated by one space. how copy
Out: 3200 rpm
